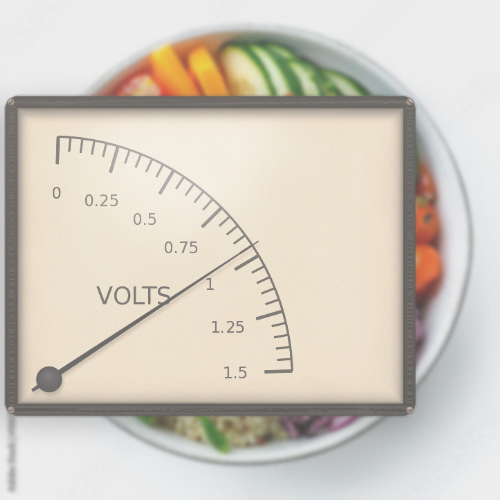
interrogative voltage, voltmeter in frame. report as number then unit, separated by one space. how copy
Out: 0.95 V
